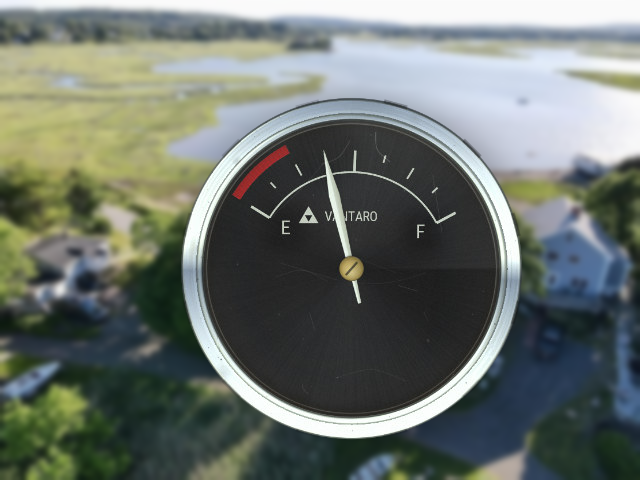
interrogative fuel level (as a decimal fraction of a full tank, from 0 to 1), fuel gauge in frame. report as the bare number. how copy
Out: 0.375
